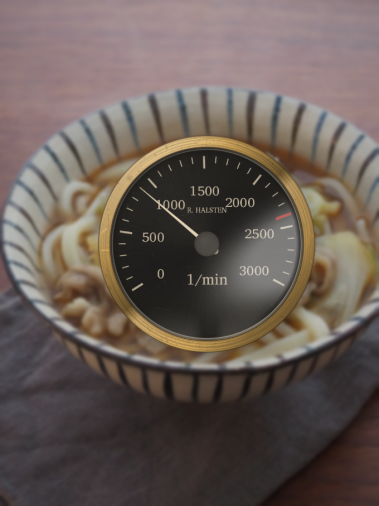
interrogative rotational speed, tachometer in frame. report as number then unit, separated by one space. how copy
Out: 900 rpm
